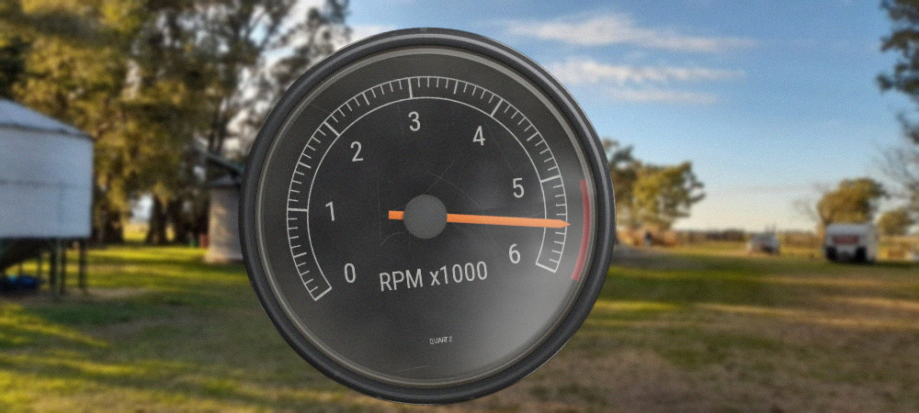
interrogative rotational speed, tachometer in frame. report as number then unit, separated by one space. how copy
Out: 5500 rpm
